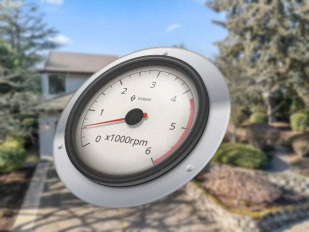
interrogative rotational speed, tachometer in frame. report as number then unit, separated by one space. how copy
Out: 500 rpm
